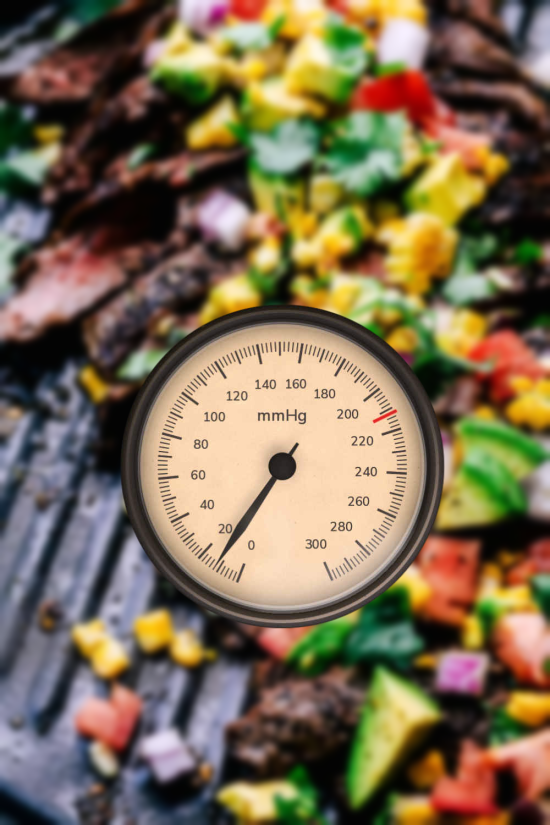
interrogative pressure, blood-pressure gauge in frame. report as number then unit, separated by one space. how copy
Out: 12 mmHg
